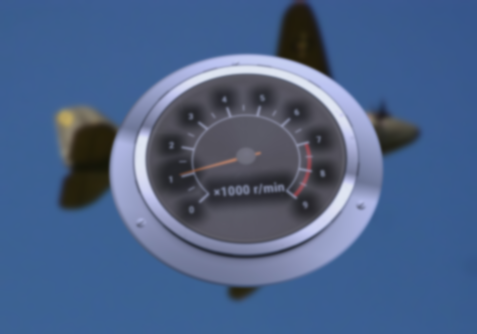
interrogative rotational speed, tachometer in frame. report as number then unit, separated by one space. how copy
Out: 1000 rpm
